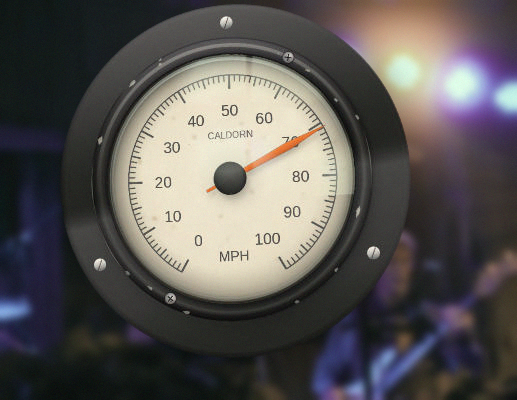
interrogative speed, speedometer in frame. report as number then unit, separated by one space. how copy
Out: 71 mph
